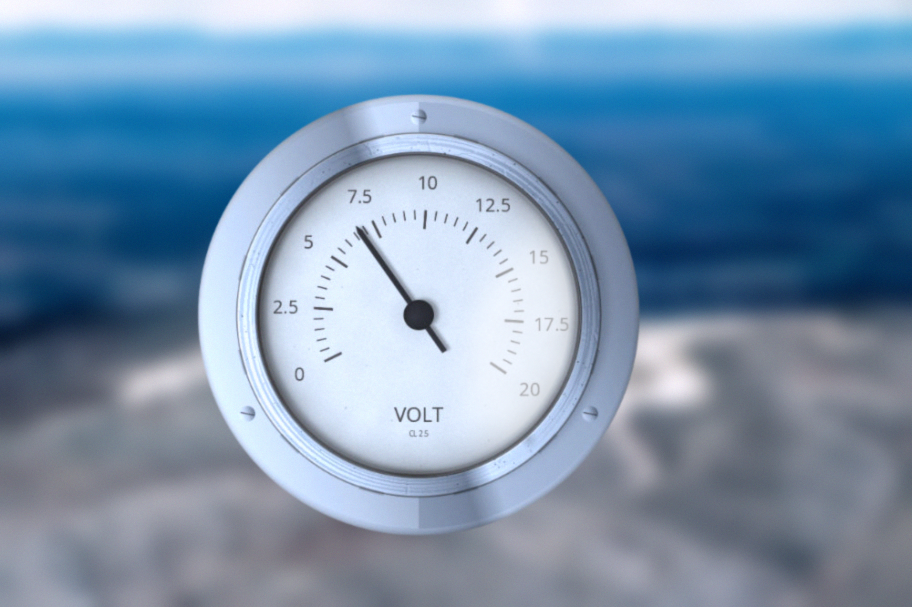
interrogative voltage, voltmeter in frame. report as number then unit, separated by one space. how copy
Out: 6.75 V
